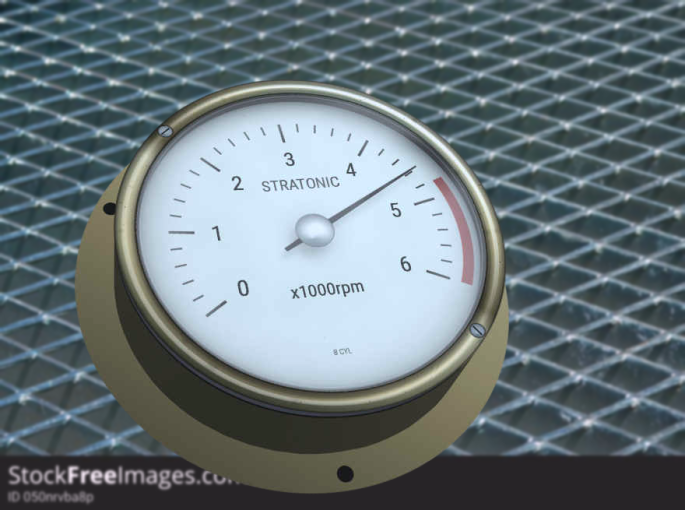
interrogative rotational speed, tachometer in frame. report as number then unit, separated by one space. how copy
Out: 4600 rpm
